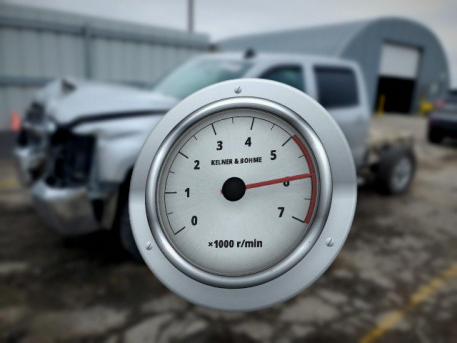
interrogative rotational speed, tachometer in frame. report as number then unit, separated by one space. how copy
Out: 6000 rpm
